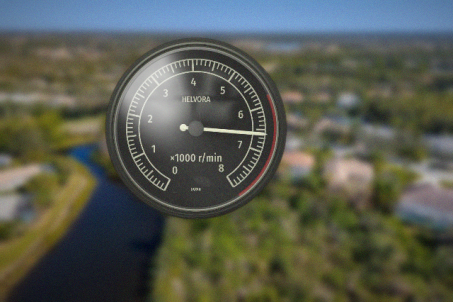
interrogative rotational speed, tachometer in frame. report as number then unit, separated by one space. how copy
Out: 6600 rpm
